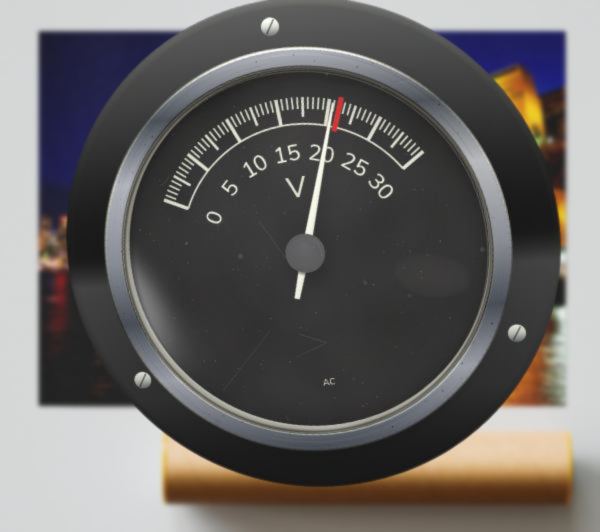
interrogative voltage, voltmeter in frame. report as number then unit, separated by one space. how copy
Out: 20.5 V
